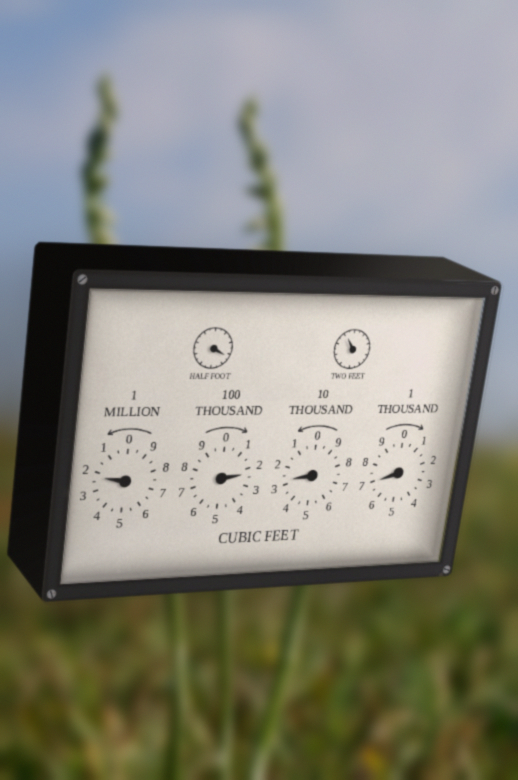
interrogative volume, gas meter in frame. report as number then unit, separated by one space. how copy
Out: 222700 ft³
